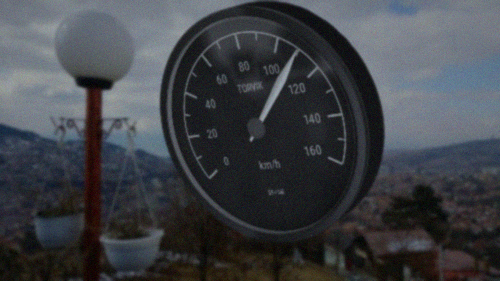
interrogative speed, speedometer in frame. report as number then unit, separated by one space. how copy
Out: 110 km/h
